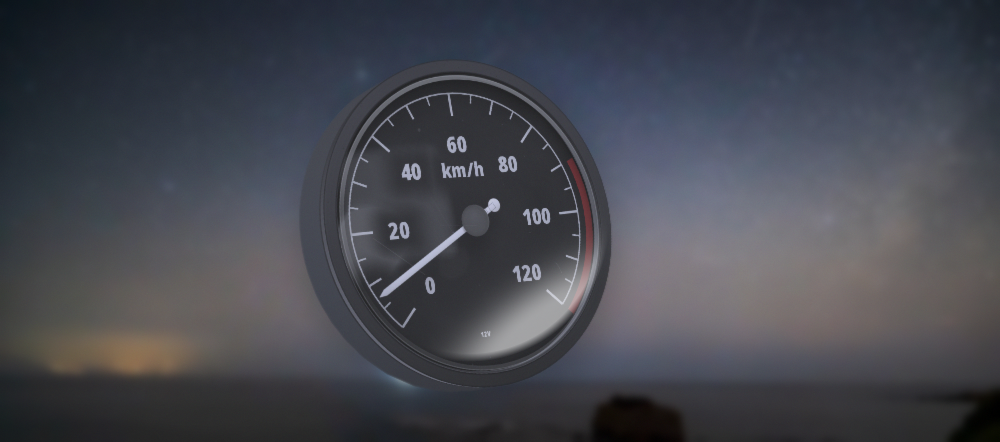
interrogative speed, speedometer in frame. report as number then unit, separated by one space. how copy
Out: 7.5 km/h
